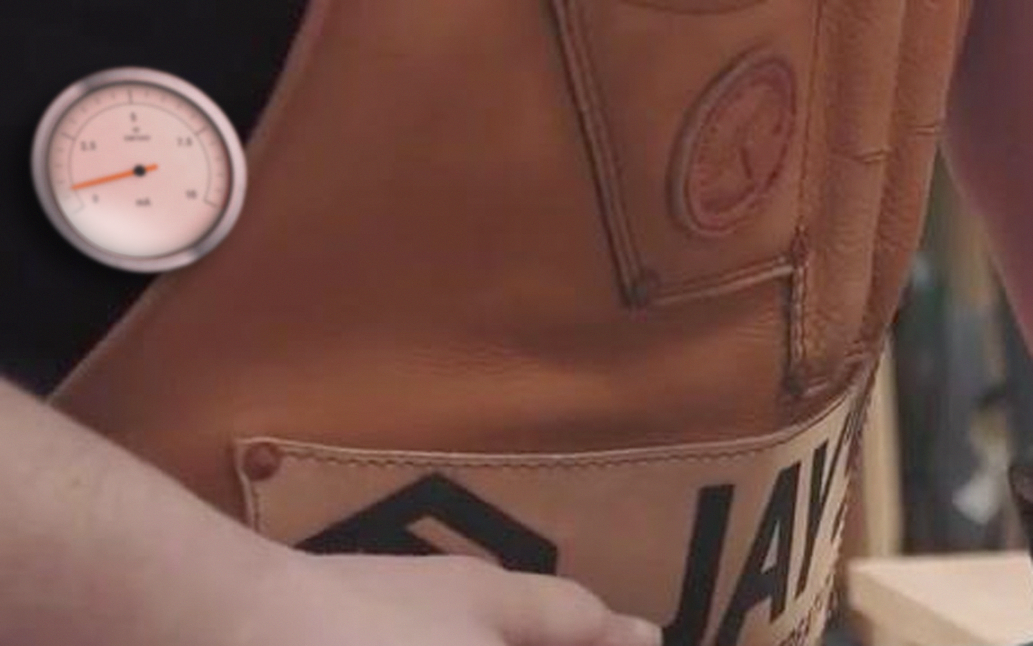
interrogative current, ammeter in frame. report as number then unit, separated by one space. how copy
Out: 0.75 mA
